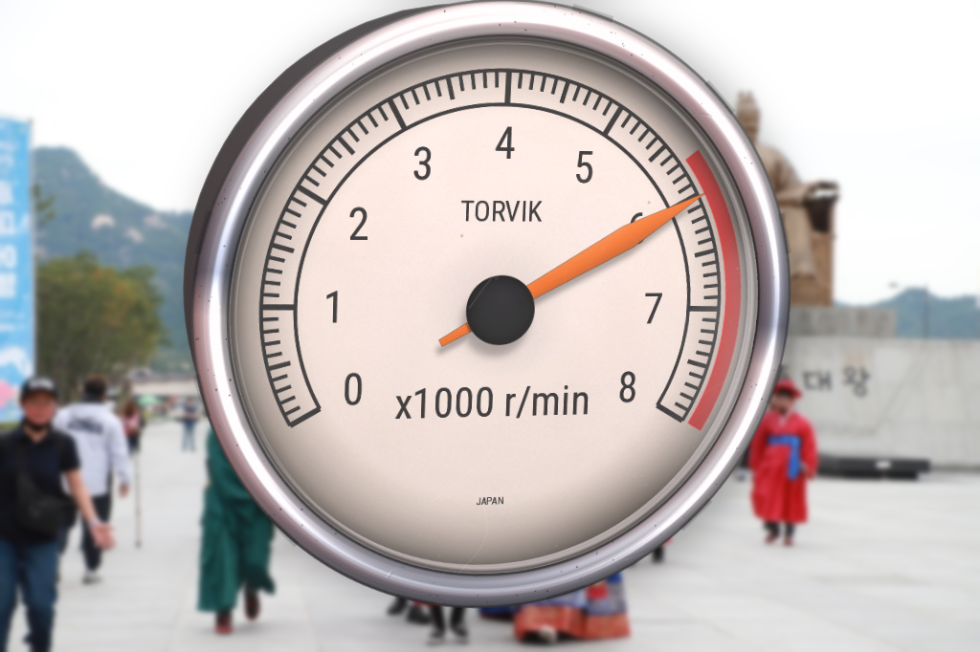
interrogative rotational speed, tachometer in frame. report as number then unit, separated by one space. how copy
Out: 6000 rpm
